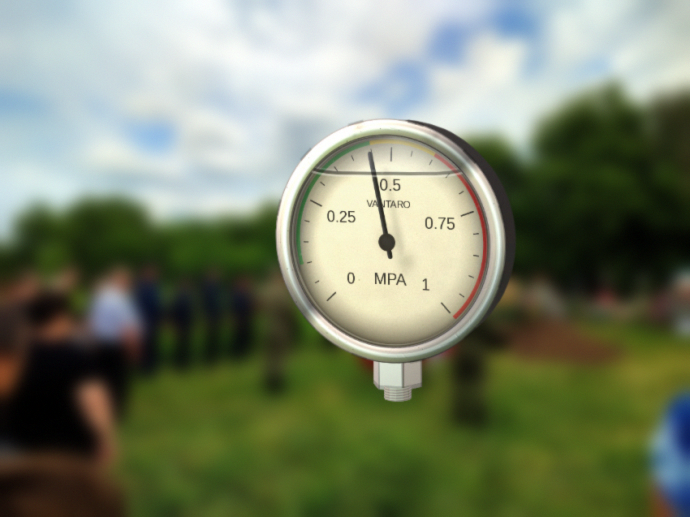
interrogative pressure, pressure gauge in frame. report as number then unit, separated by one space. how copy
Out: 0.45 MPa
